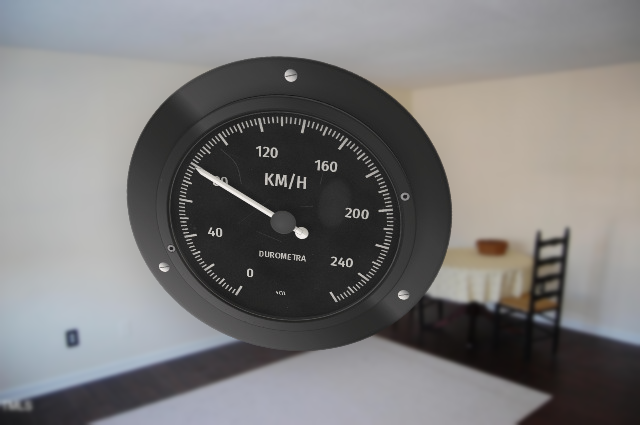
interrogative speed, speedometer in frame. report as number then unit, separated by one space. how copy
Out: 80 km/h
